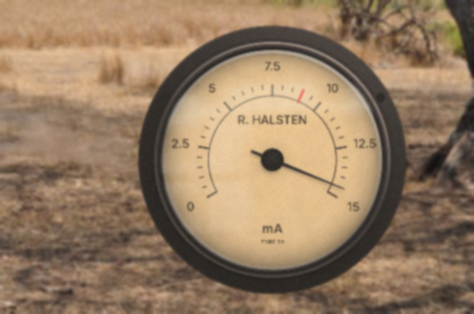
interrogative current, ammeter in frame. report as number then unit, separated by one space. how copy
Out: 14.5 mA
